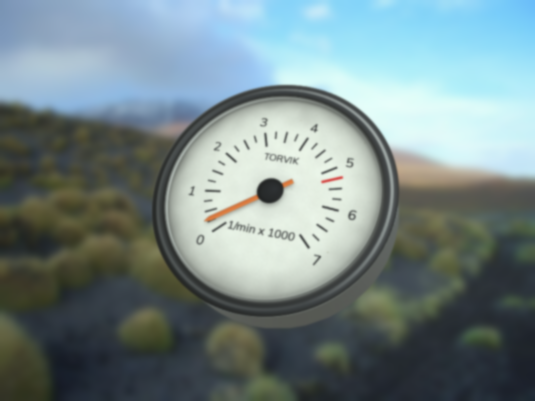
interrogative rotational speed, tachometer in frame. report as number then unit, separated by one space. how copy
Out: 250 rpm
